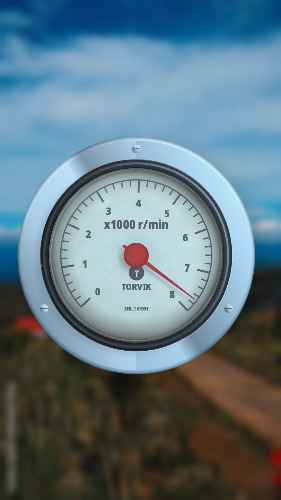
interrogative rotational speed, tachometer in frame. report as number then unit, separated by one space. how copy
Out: 7700 rpm
